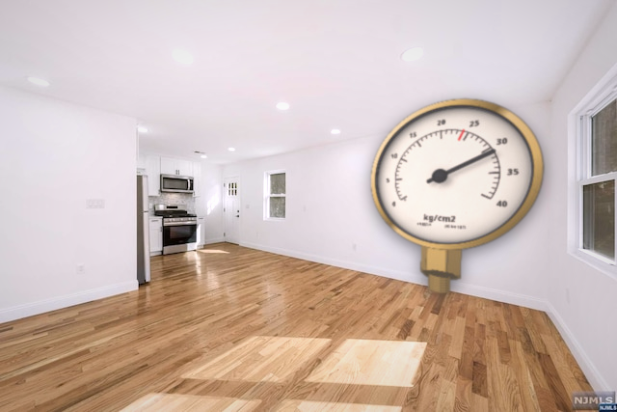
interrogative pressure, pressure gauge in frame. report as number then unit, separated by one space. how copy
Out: 31 kg/cm²
